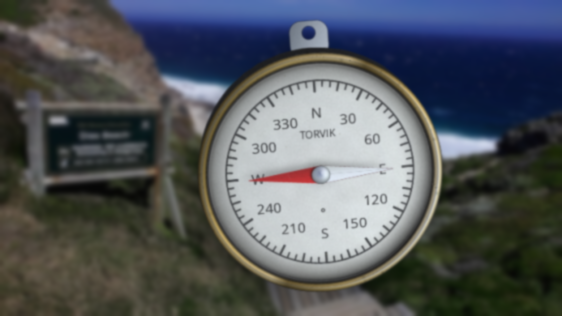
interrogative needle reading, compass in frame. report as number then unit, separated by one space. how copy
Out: 270 °
